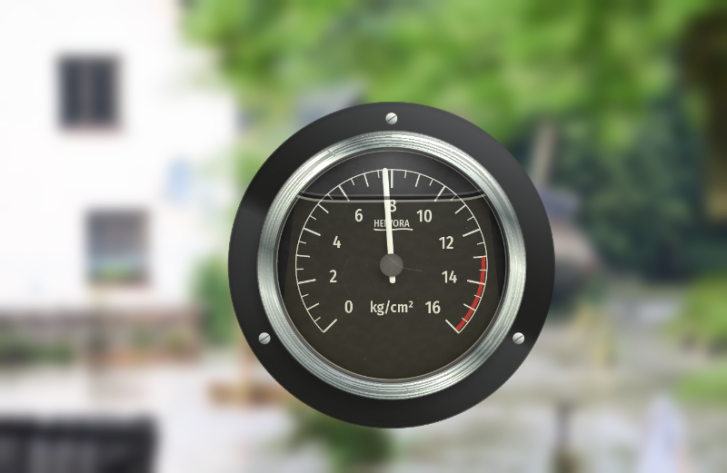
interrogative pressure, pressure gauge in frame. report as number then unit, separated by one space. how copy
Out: 7.75 kg/cm²
